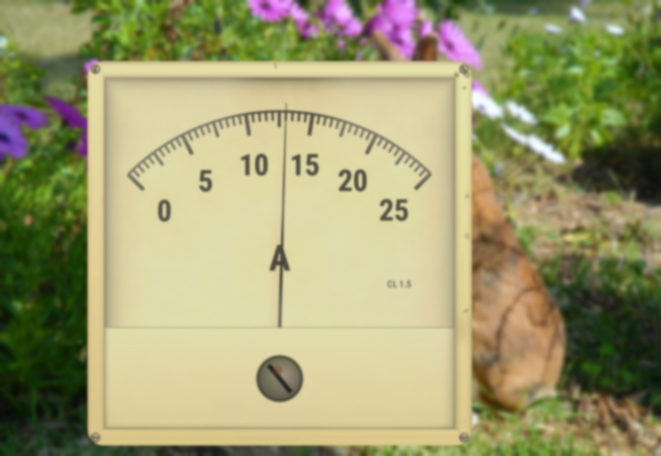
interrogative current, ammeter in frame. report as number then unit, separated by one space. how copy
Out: 13 A
